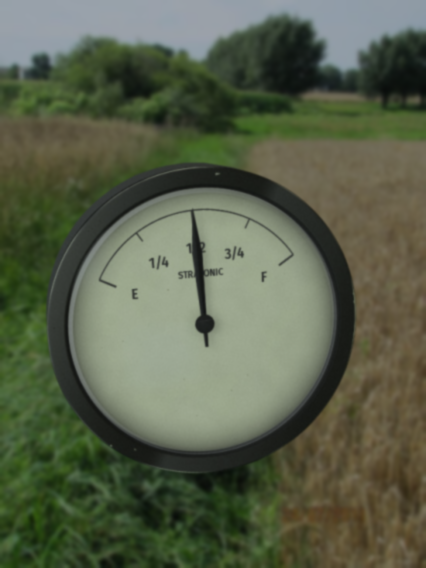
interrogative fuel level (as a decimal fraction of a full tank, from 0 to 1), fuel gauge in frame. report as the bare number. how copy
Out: 0.5
